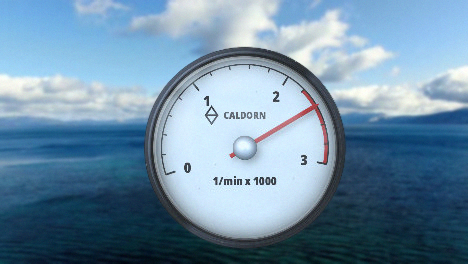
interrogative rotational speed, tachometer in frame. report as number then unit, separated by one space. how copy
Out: 2400 rpm
